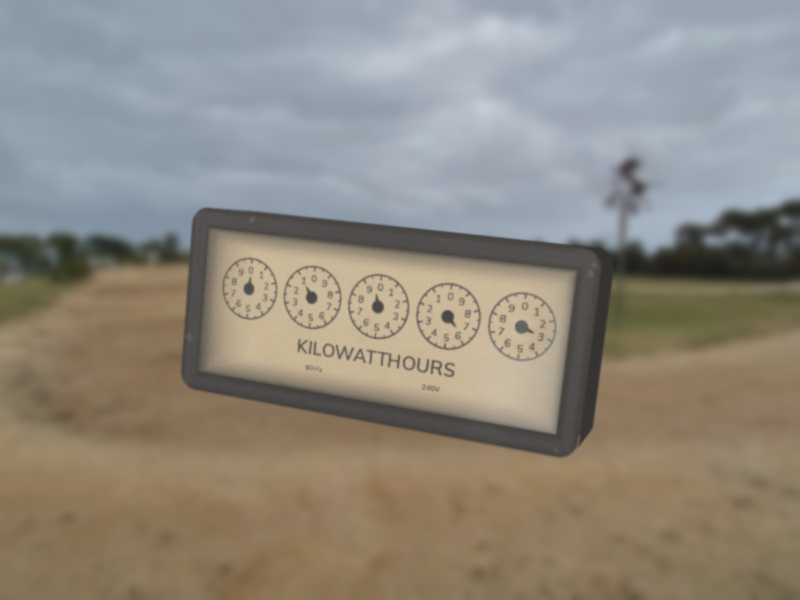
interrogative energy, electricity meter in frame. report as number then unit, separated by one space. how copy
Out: 963 kWh
